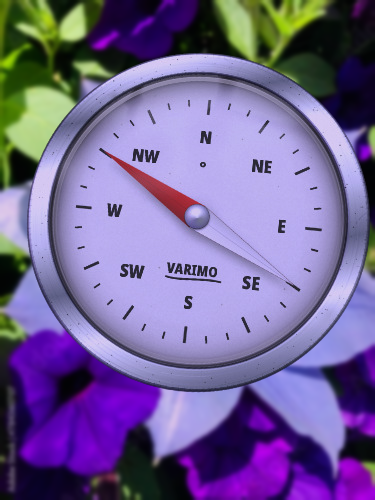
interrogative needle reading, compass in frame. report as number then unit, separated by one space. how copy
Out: 300 °
